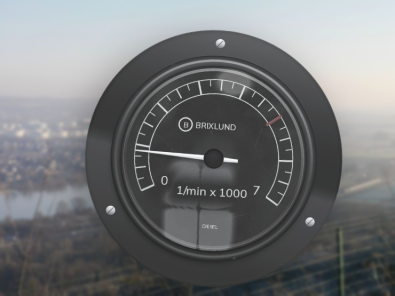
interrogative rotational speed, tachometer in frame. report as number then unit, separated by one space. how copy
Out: 875 rpm
